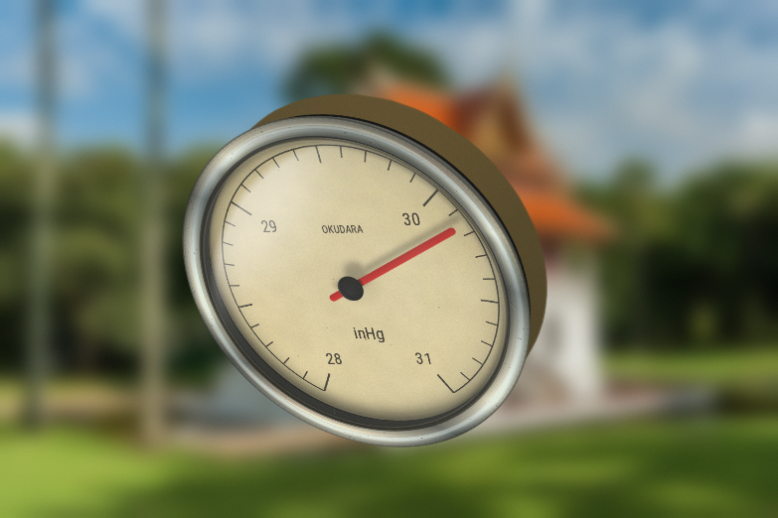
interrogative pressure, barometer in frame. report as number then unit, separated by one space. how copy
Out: 30.15 inHg
